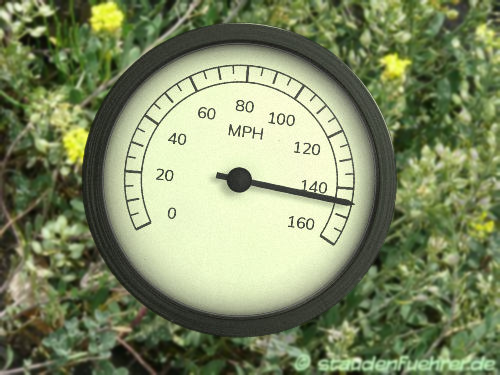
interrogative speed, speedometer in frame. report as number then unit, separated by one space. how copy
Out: 145 mph
